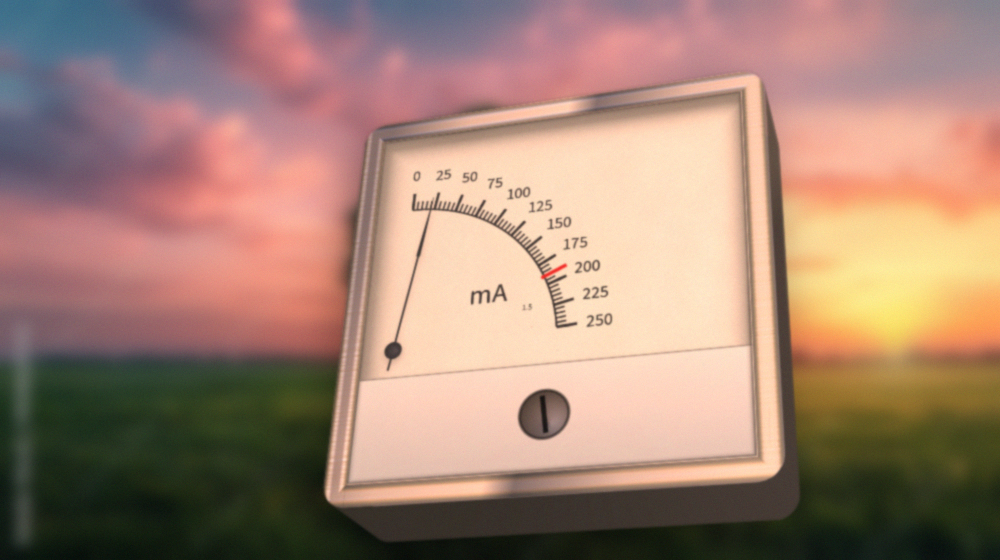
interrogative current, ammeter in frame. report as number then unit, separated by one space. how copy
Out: 25 mA
